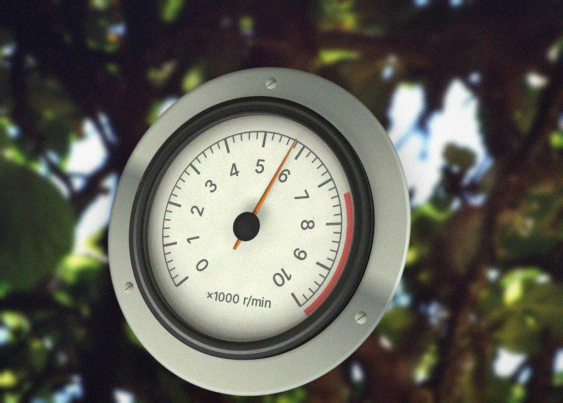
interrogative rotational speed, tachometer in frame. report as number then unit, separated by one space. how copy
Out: 5800 rpm
